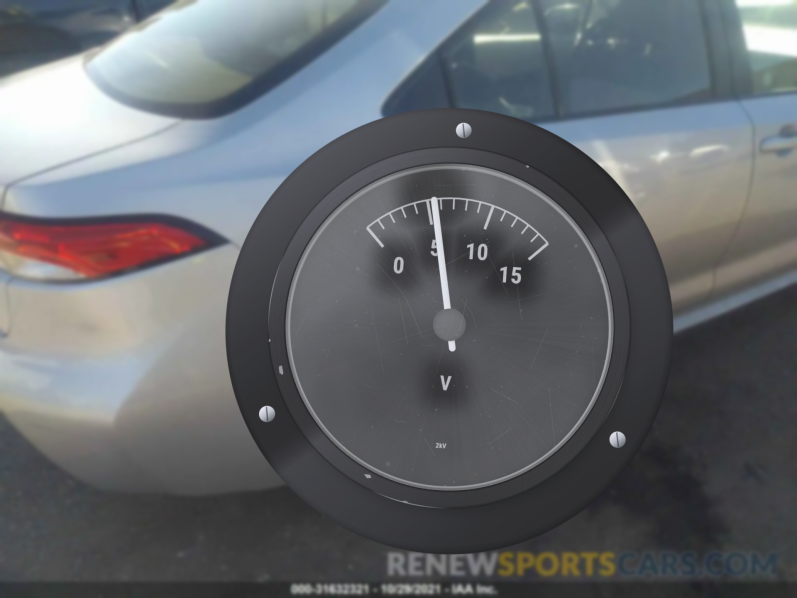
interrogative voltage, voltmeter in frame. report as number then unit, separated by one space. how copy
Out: 5.5 V
